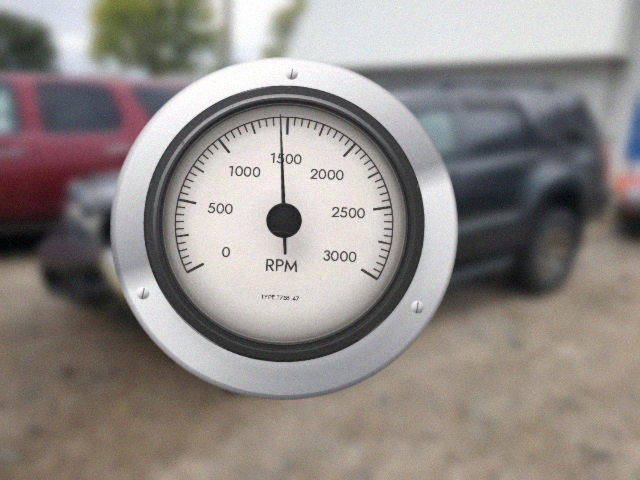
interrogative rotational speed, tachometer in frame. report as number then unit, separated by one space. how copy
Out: 1450 rpm
